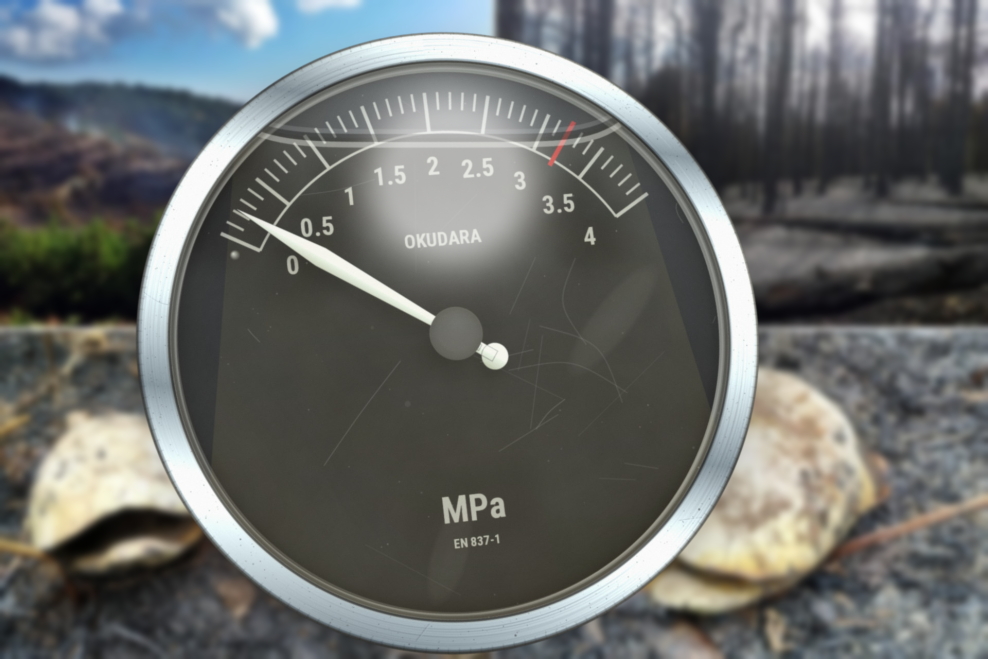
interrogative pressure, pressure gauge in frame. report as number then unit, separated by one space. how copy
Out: 0.2 MPa
